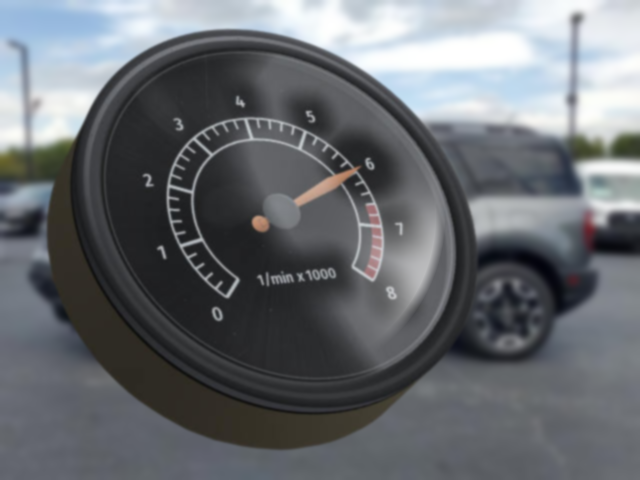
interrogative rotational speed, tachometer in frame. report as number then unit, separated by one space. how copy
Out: 6000 rpm
